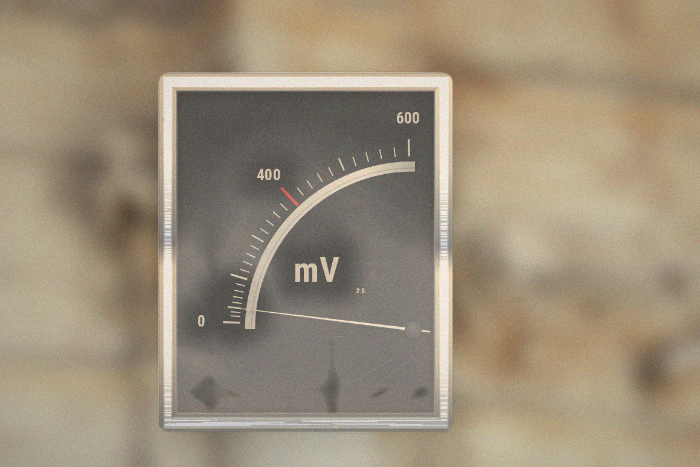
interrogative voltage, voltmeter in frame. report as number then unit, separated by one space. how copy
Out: 100 mV
